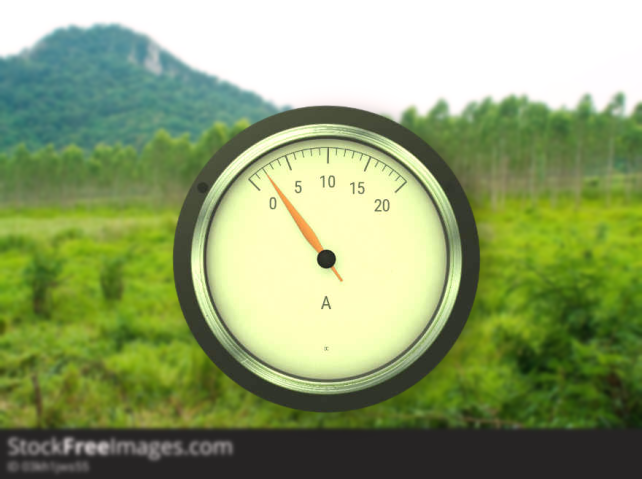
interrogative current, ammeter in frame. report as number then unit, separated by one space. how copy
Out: 2 A
